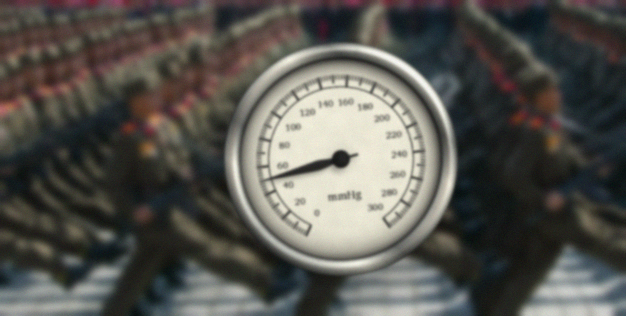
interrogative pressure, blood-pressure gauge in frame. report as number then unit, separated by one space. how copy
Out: 50 mmHg
